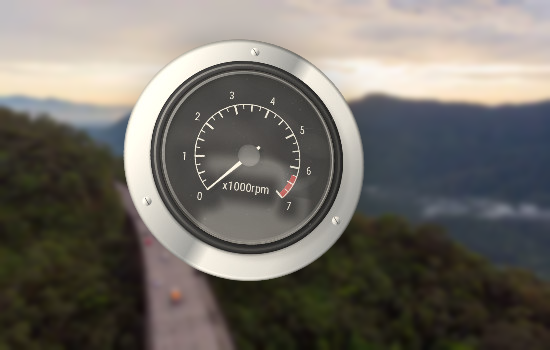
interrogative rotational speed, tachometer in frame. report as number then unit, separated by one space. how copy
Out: 0 rpm
